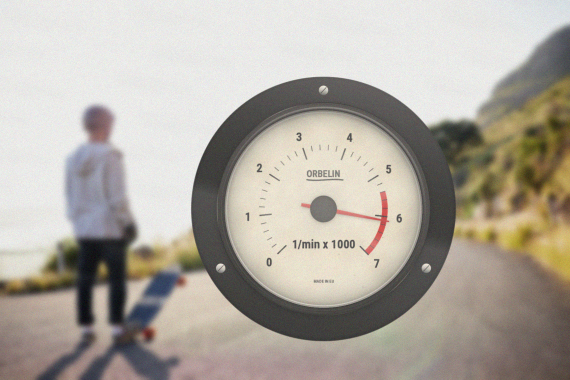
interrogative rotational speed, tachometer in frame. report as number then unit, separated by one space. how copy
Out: 6100 rpm
